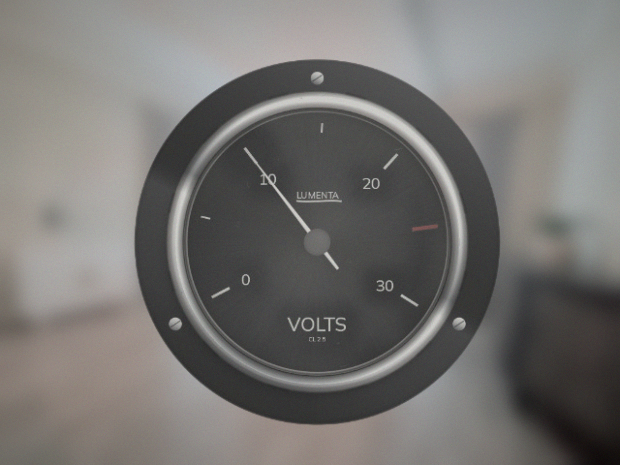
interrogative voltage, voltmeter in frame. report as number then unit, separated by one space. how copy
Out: 10 V
